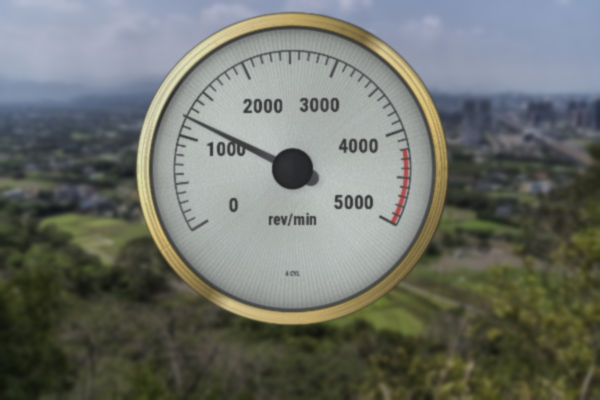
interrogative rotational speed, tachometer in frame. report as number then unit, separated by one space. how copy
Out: 1200 rpm
